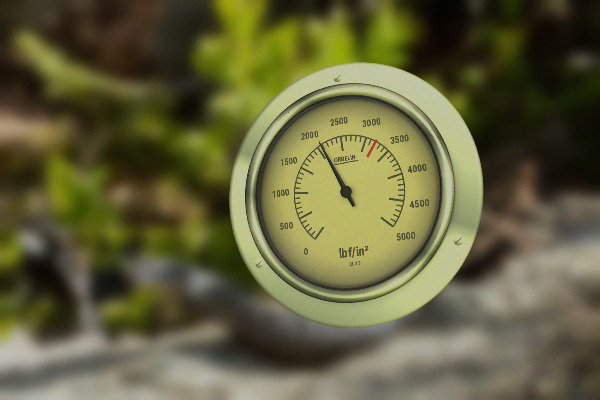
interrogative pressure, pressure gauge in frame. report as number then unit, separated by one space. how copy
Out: 2100 psi
